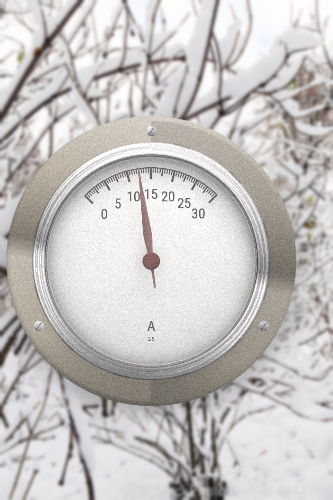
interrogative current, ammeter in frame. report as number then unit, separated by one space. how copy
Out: 12.5 A
